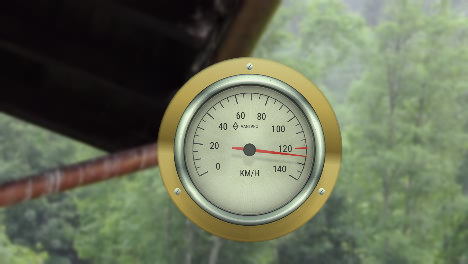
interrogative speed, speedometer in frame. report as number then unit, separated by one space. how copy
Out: 125 km/h
